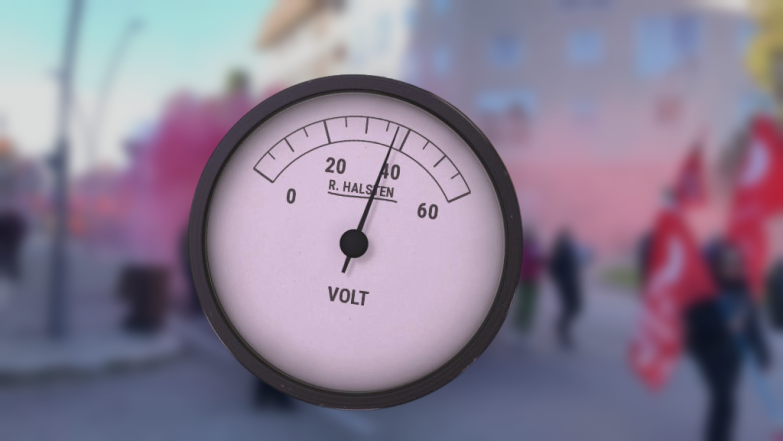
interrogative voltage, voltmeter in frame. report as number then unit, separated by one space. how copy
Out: 37.5 V
